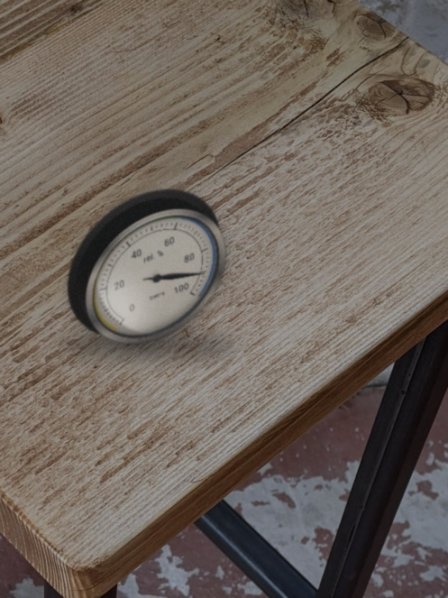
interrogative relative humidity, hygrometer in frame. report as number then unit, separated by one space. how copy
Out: 90 %
